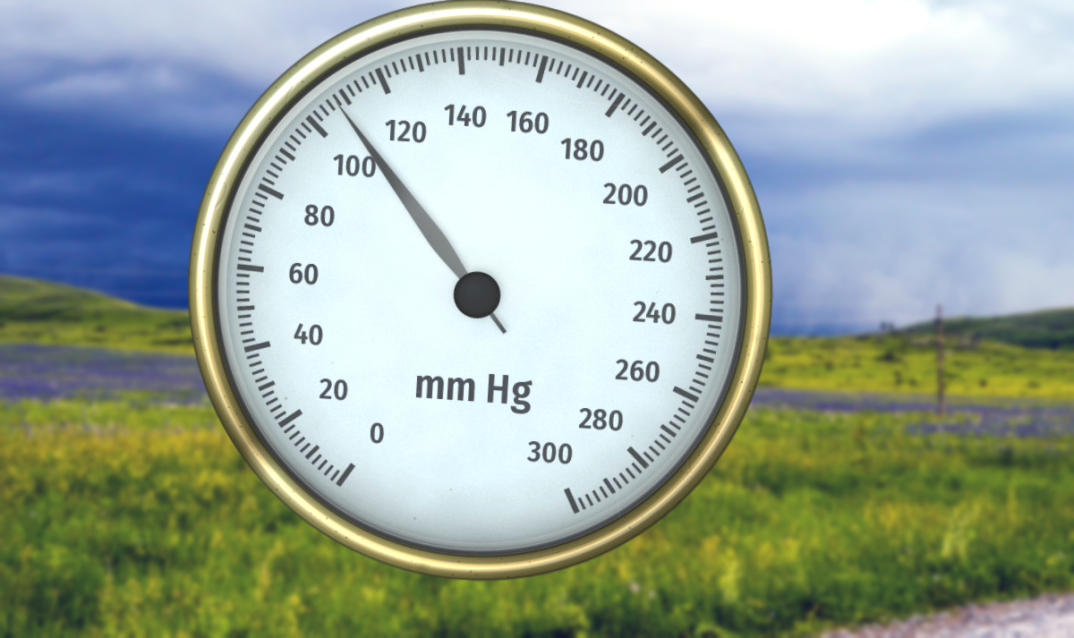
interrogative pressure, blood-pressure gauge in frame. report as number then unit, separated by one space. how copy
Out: 108 mmHg
